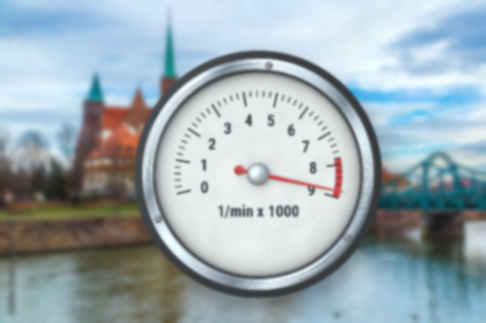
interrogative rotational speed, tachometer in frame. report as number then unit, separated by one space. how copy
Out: 8800 rpm
